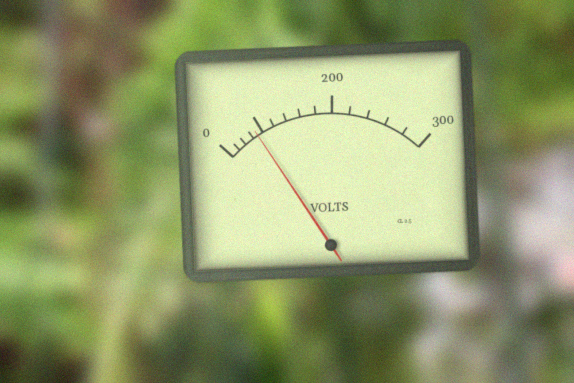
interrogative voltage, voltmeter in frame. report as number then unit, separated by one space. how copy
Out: 90 V
